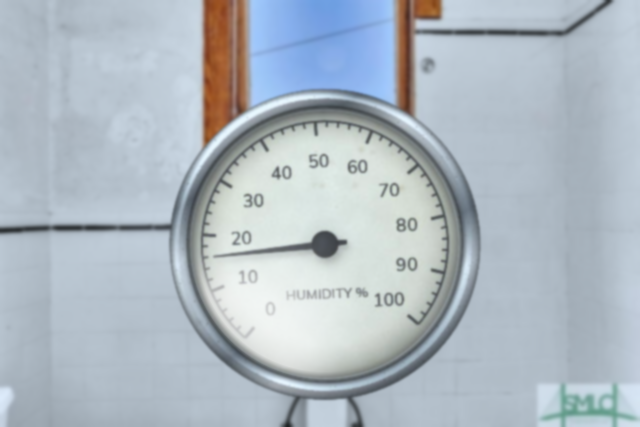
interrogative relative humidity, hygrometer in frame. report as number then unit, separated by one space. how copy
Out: 16 %
